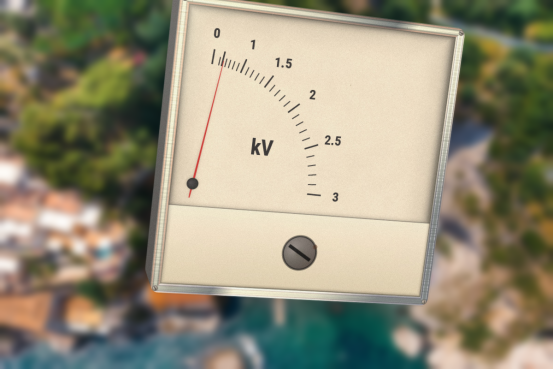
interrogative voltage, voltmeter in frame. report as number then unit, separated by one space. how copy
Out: 0.5 kV
